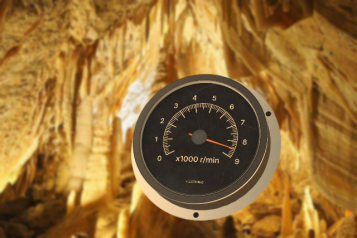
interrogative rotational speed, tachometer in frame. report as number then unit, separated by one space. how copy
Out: 8500 rpm
